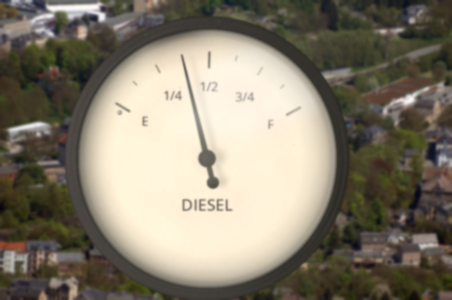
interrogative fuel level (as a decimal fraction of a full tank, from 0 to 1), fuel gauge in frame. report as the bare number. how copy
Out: 0.375
